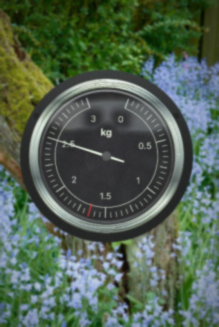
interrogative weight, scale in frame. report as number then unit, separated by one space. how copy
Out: 2.5 kg
